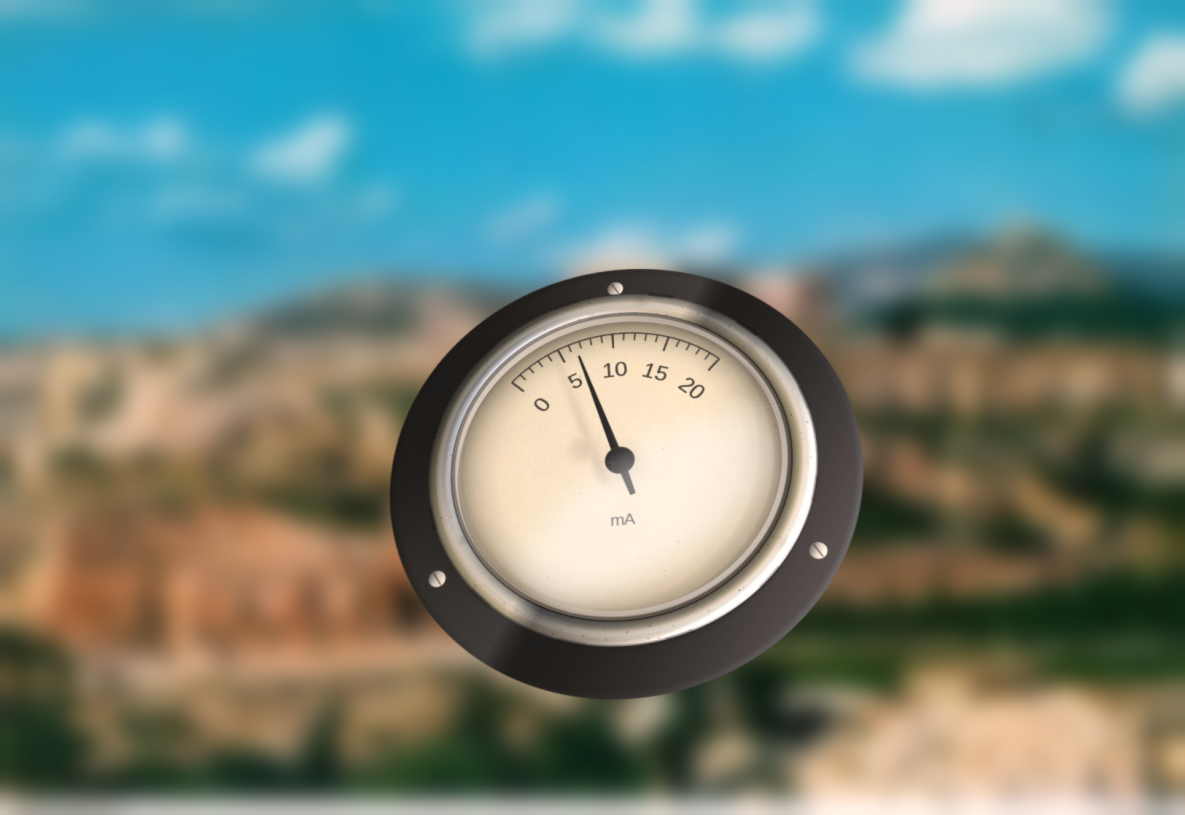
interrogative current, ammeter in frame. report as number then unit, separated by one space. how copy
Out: 6.5 mA
